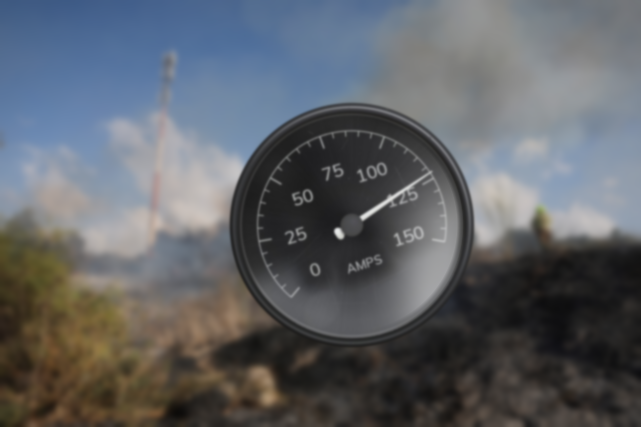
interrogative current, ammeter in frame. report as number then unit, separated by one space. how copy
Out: 122.5 A
